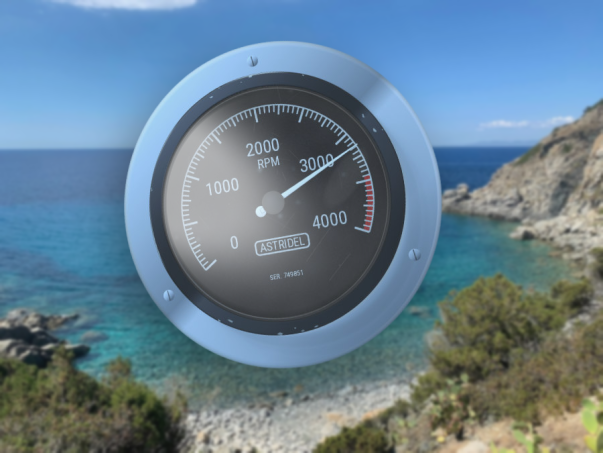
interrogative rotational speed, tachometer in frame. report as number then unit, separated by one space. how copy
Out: 3150 rpm
